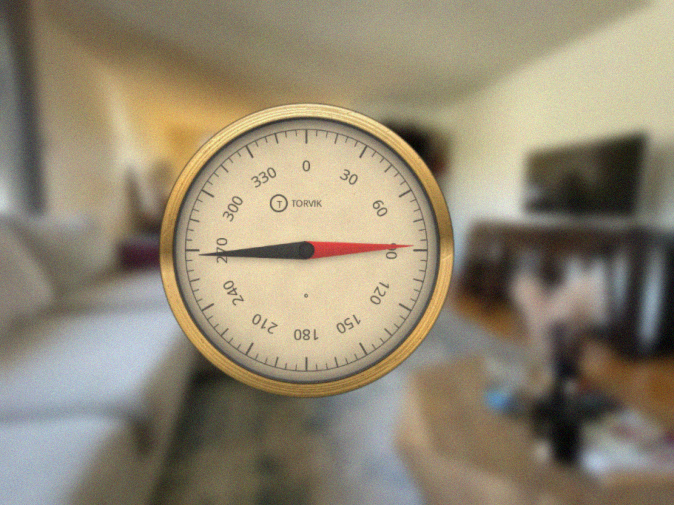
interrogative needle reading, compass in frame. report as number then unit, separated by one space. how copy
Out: 87.5 °
